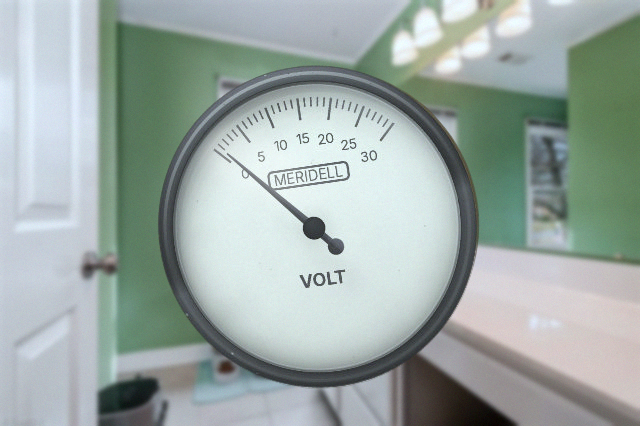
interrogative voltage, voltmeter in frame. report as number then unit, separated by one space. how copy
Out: 1 V
